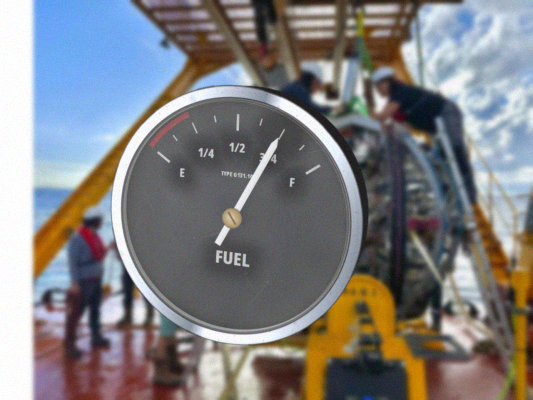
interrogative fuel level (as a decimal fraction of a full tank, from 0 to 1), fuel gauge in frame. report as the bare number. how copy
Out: 0.75
